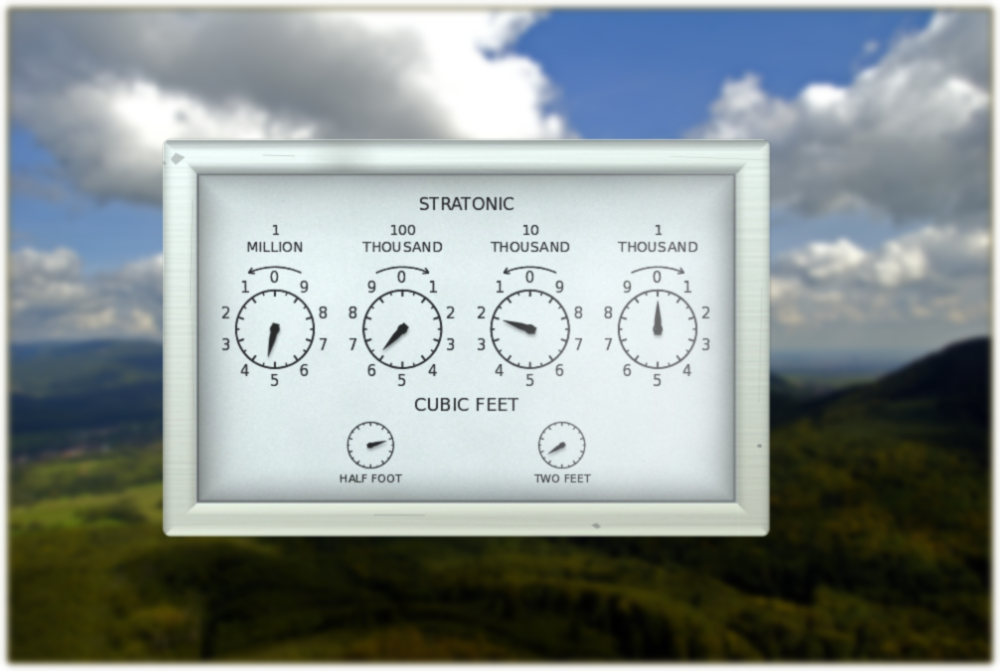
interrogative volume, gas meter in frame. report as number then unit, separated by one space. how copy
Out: 462000 ft³
